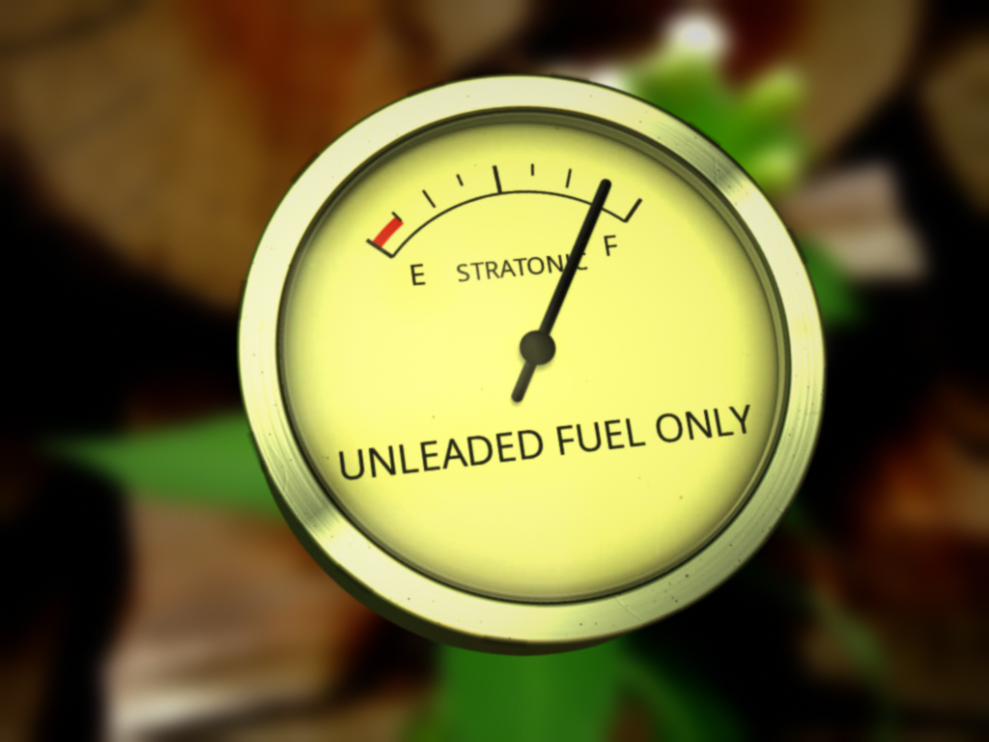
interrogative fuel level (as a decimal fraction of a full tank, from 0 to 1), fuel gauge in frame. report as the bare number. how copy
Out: 0.875
